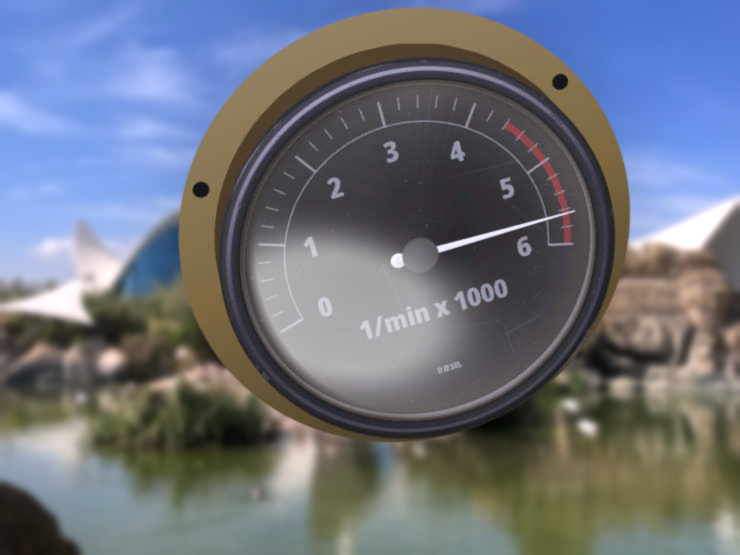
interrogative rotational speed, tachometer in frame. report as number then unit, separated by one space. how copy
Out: 5600 rpm
